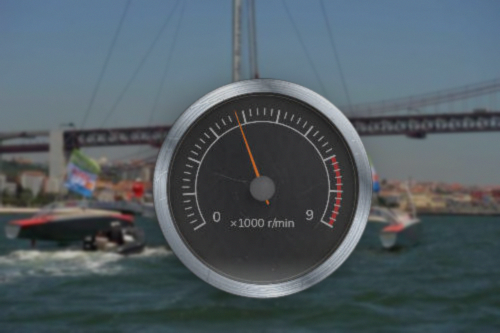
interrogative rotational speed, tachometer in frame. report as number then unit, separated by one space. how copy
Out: 3800 rpm
